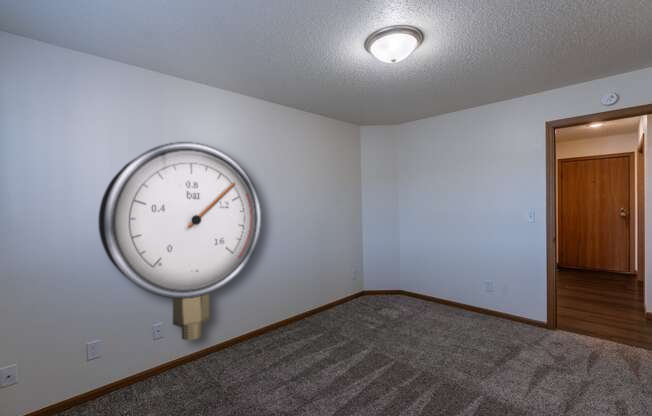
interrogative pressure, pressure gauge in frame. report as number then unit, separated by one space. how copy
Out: 1.1 bar
